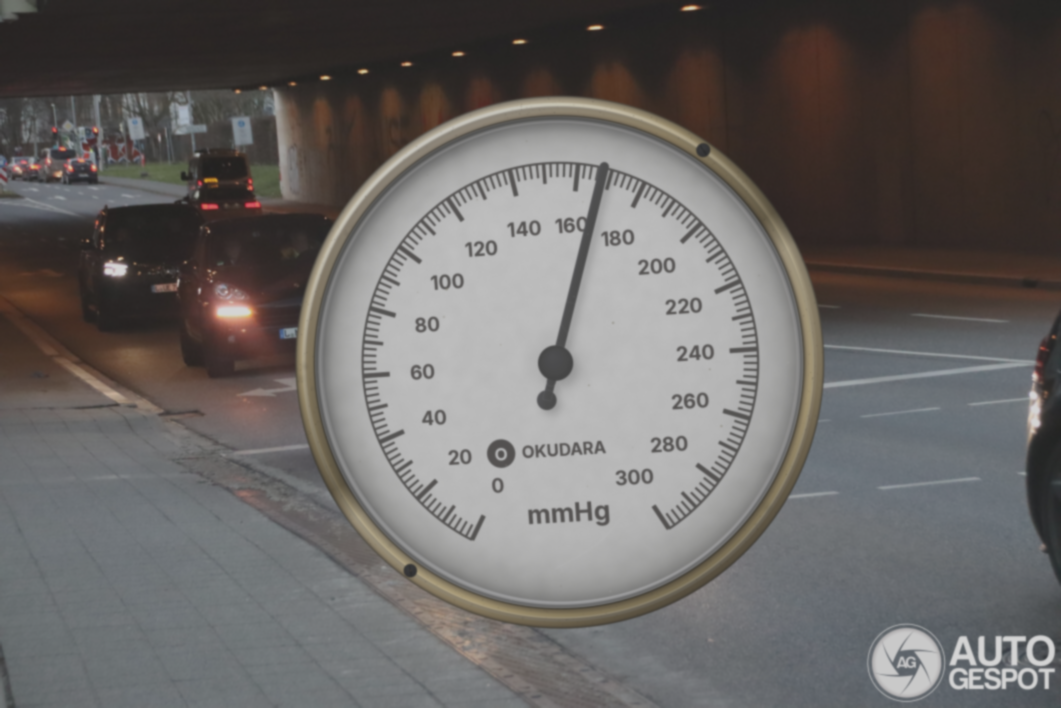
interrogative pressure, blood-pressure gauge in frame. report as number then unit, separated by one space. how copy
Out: 168 mmHg
